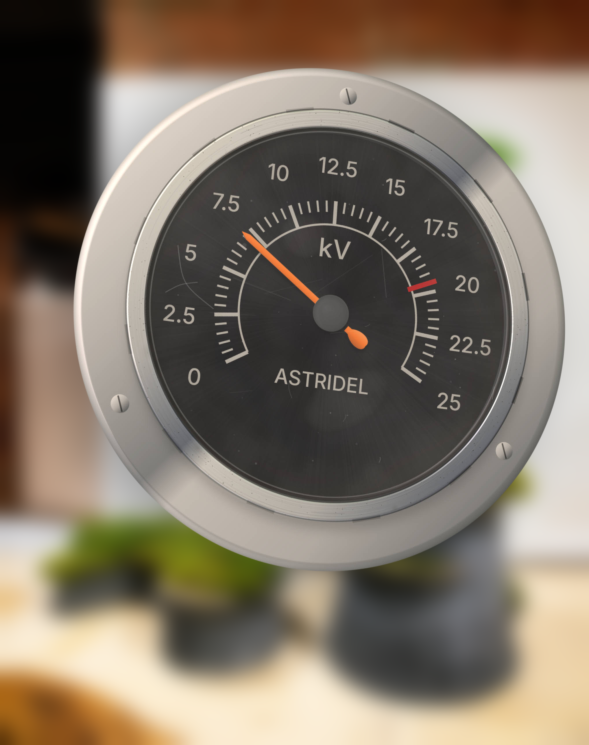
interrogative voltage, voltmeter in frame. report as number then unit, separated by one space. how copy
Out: 7 kV
